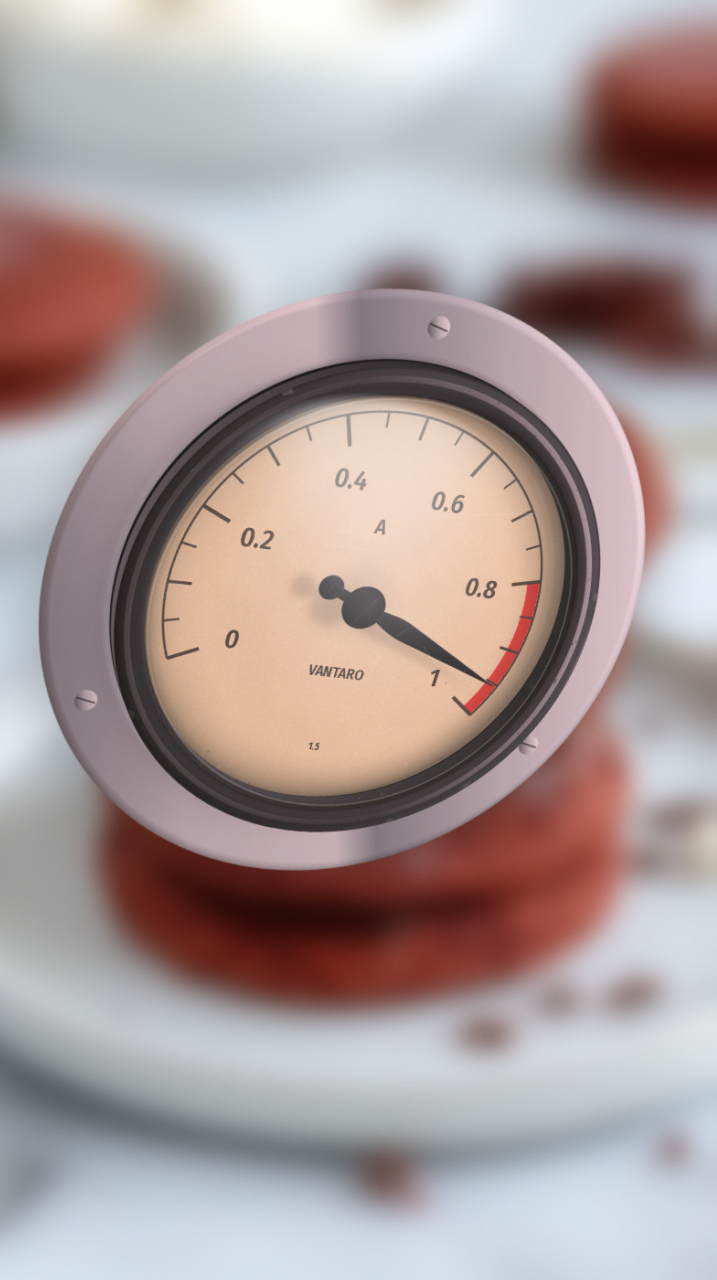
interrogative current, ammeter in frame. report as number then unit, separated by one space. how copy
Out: 0.95 A
